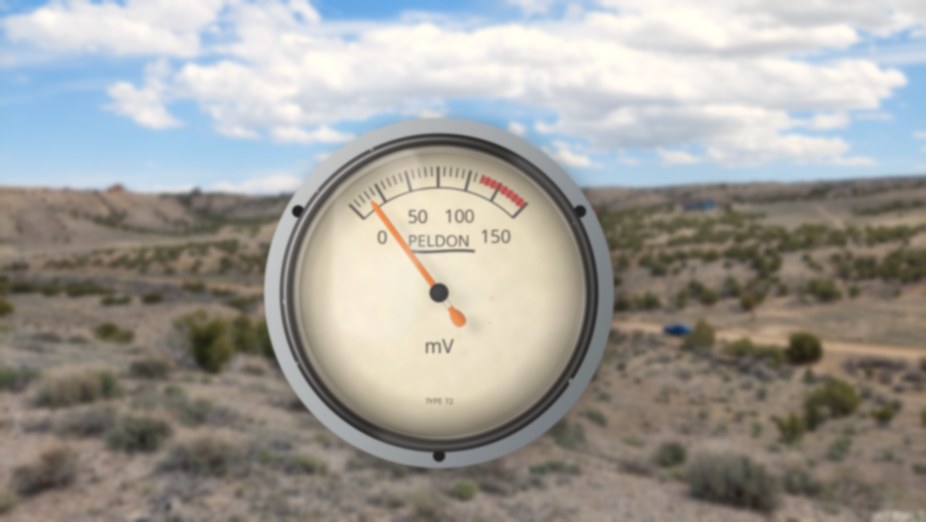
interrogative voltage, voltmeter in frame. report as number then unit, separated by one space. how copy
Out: 15 mV
